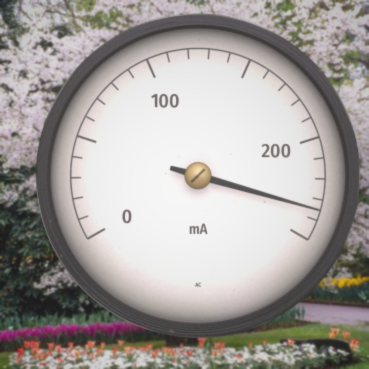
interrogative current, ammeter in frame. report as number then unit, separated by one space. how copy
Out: 235 mA
